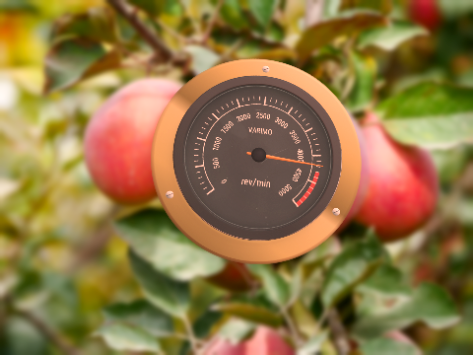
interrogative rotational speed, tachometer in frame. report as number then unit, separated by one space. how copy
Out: 4200 rpm
